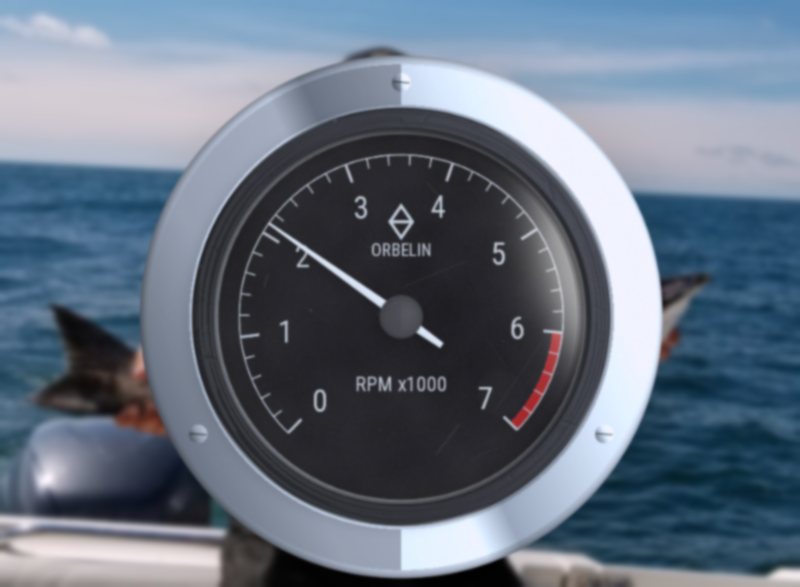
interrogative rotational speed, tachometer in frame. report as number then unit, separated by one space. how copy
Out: 2100 rpm
